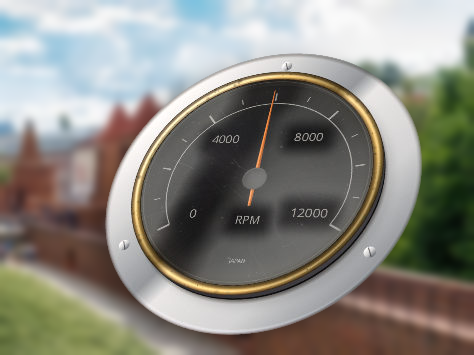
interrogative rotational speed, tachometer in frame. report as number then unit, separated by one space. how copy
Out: 6000 rpm
